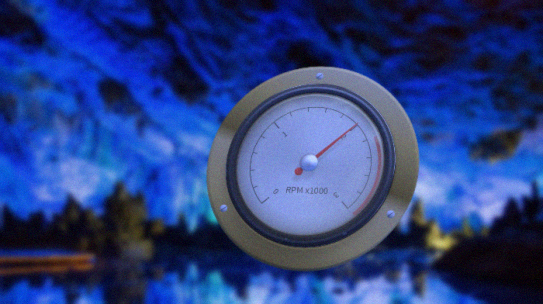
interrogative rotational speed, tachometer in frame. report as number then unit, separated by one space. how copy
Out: 2000 rpm
